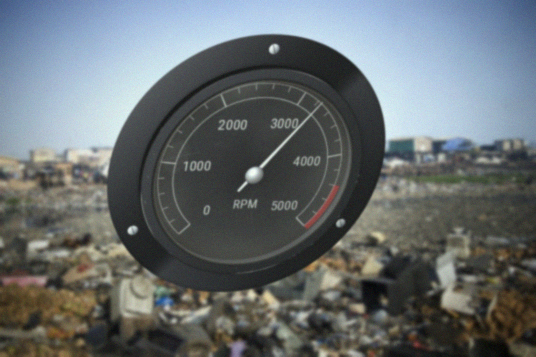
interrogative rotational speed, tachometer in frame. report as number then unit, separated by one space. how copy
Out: 3200 rpm
